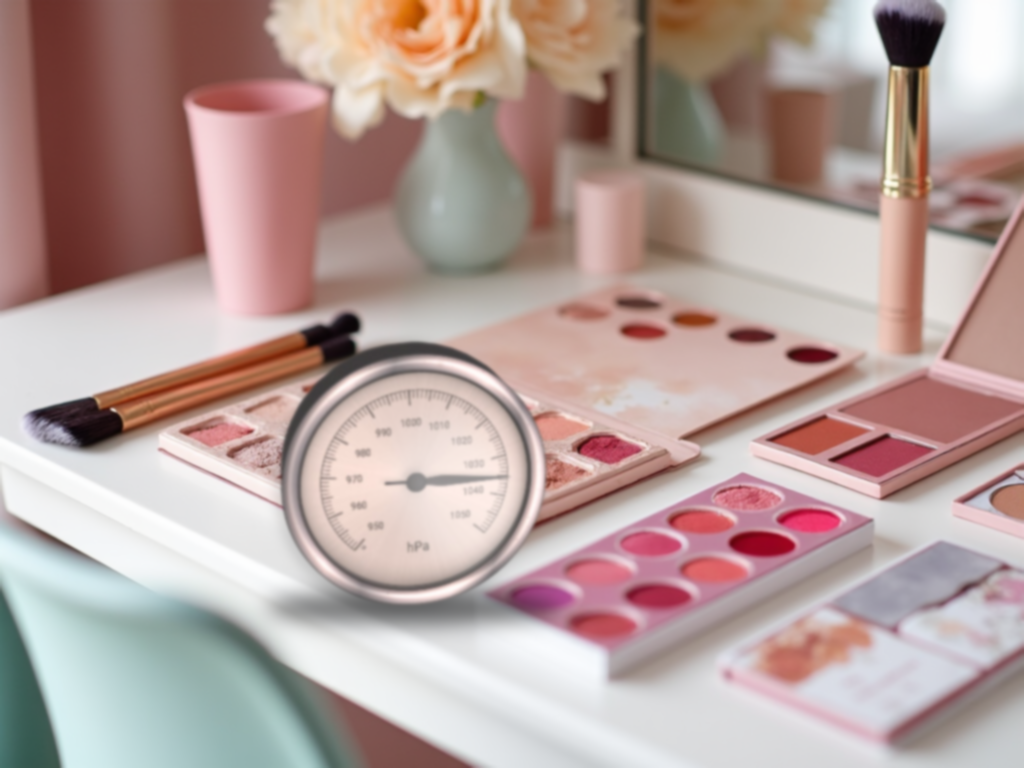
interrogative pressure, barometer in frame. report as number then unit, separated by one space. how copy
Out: 1035 hPa
